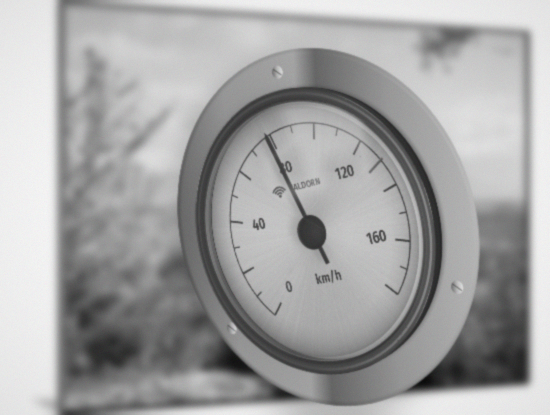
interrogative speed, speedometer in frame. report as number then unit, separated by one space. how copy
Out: 80 km/h
